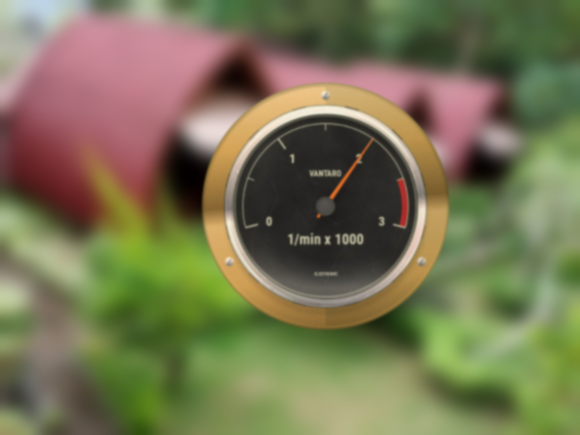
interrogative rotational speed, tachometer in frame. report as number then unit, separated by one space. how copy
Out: 2000 rpm
